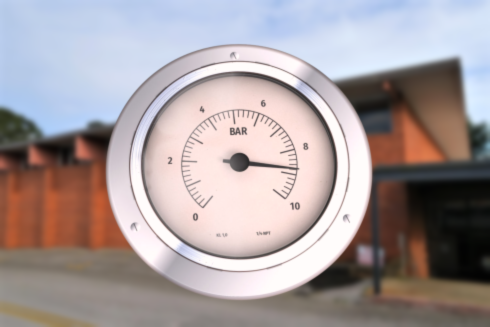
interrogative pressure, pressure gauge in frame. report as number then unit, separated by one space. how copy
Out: 8.8 bar
